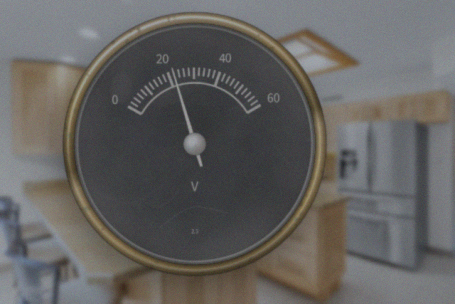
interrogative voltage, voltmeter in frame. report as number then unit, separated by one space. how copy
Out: 22 V
